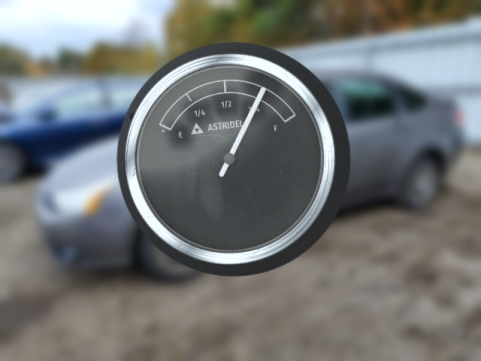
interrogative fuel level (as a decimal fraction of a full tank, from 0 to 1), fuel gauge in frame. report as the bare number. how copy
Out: 0.75
